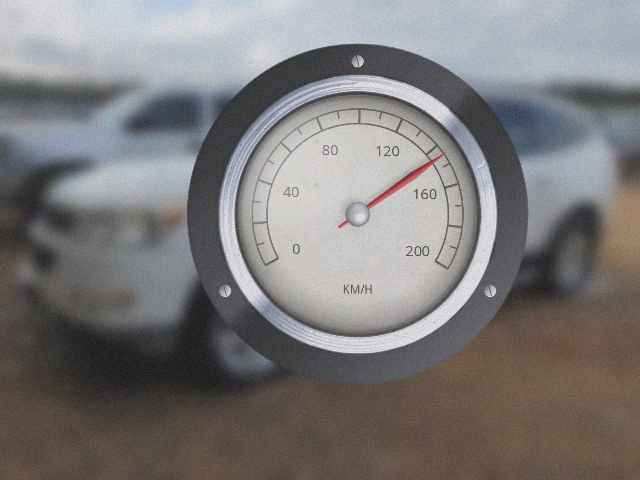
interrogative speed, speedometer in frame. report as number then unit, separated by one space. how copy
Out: 145 km/h
